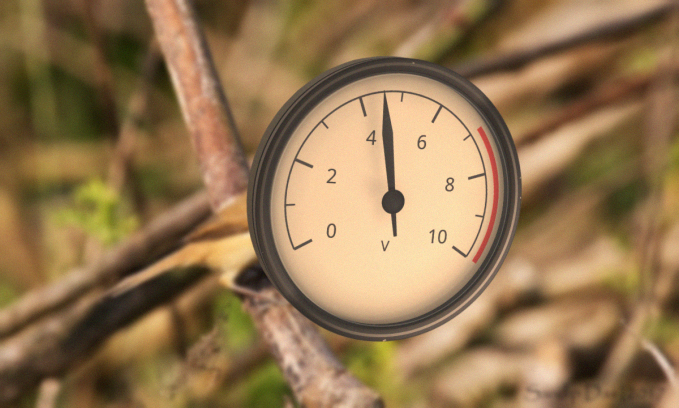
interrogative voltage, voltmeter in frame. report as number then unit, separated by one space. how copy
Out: 4.5 V
